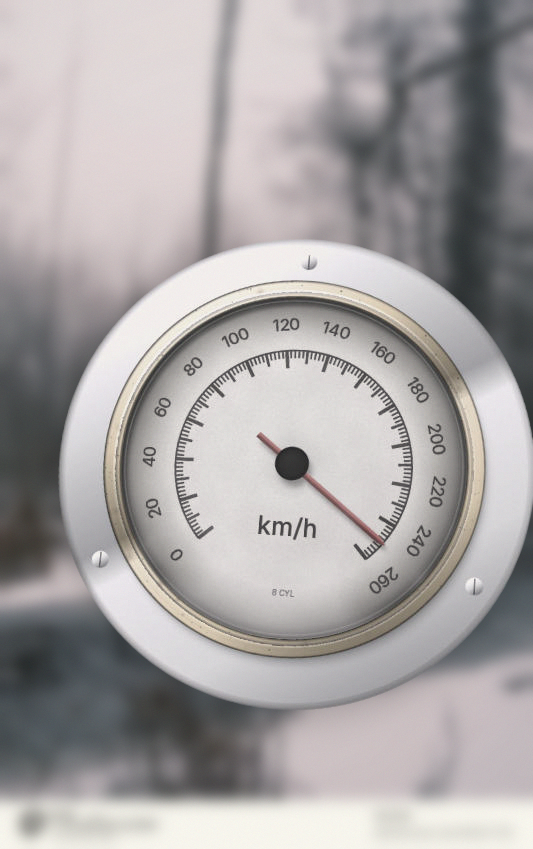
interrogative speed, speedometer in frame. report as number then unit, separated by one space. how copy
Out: 250 km/h
